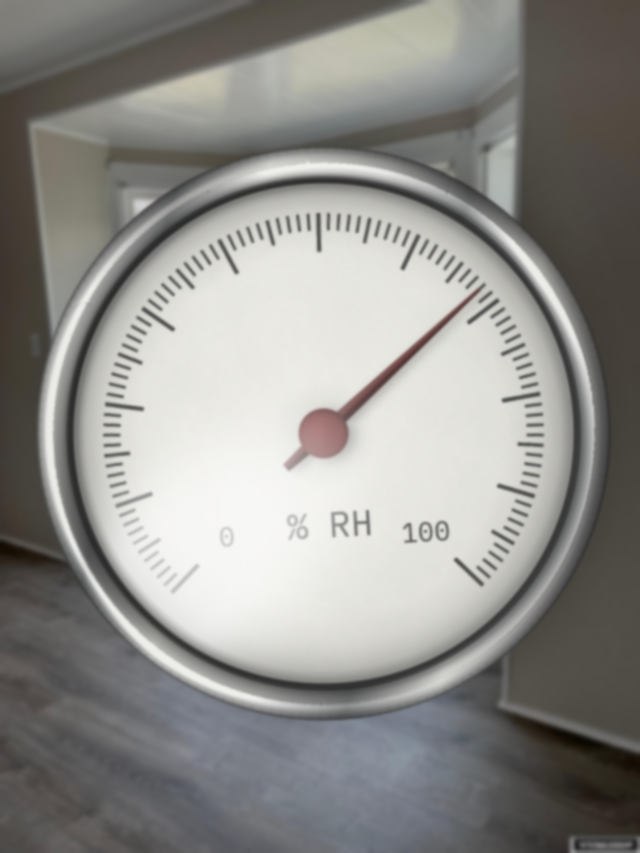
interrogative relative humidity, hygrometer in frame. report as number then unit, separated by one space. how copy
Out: 68 %
